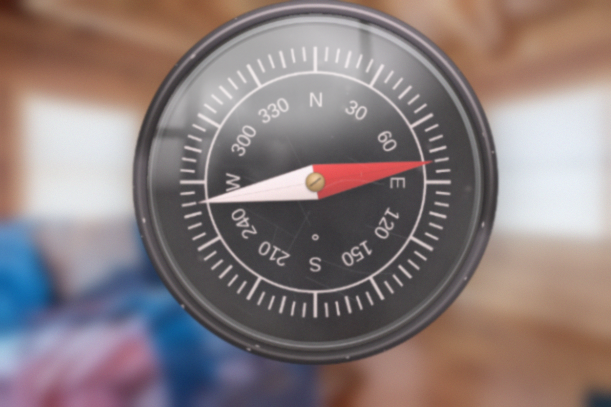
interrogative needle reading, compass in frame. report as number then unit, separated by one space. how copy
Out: 80 °
